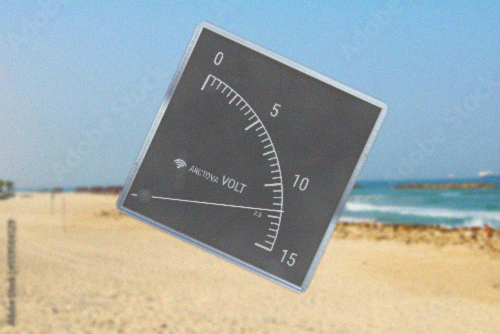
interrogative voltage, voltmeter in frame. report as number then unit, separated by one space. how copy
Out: 12 V
